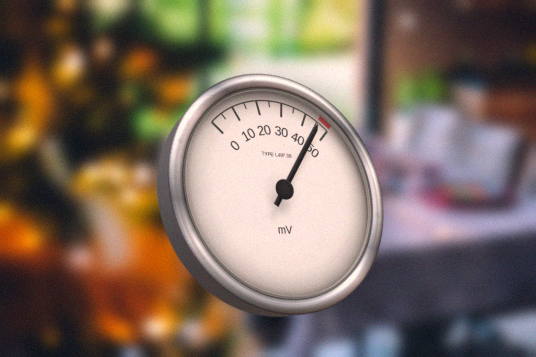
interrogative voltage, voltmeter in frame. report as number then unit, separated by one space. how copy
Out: 45 mV
